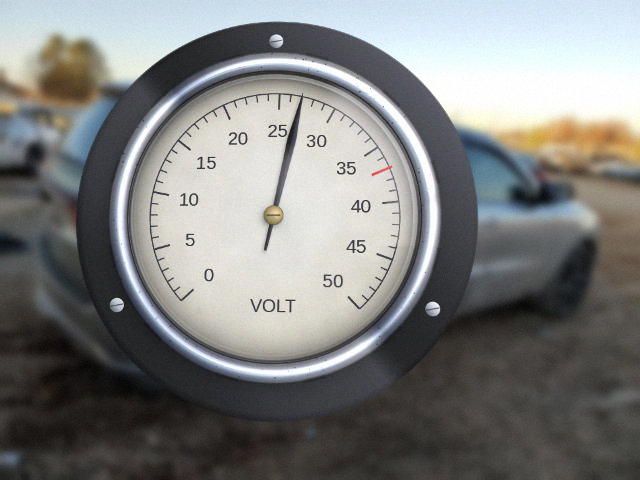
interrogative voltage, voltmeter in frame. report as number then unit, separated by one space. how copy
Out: 27 V
